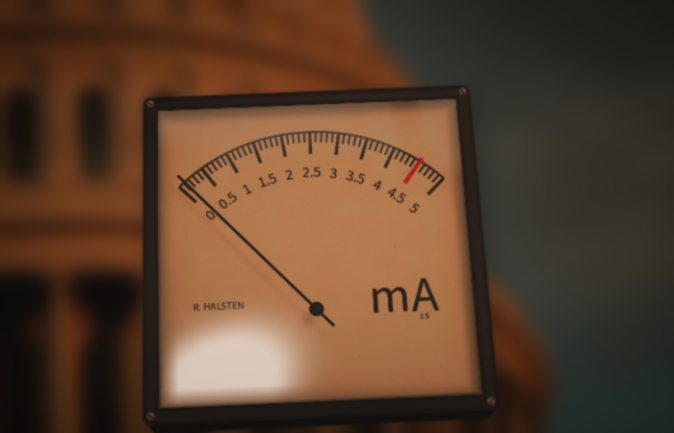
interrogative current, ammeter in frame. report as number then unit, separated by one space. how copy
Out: 0.1 mA
